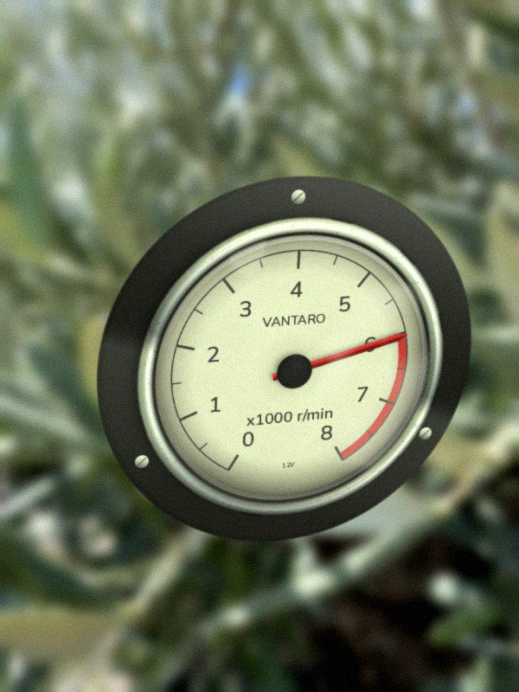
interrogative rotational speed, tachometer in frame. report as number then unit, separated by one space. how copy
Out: 6000 rpm
